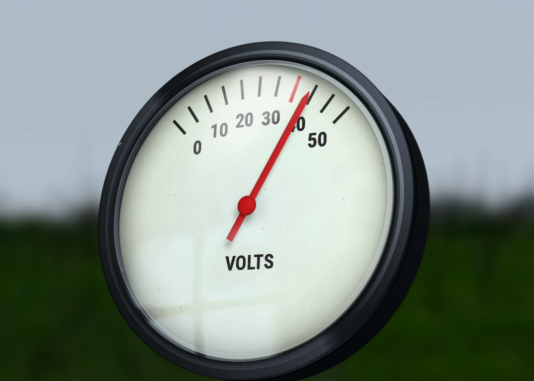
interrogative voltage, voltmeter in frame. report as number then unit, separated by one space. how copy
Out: 40 V
